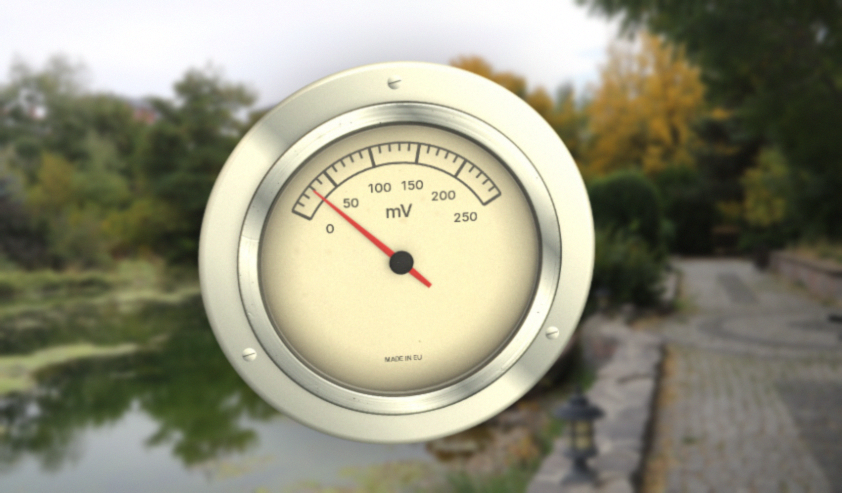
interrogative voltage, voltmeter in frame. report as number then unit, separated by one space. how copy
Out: 30 mV
